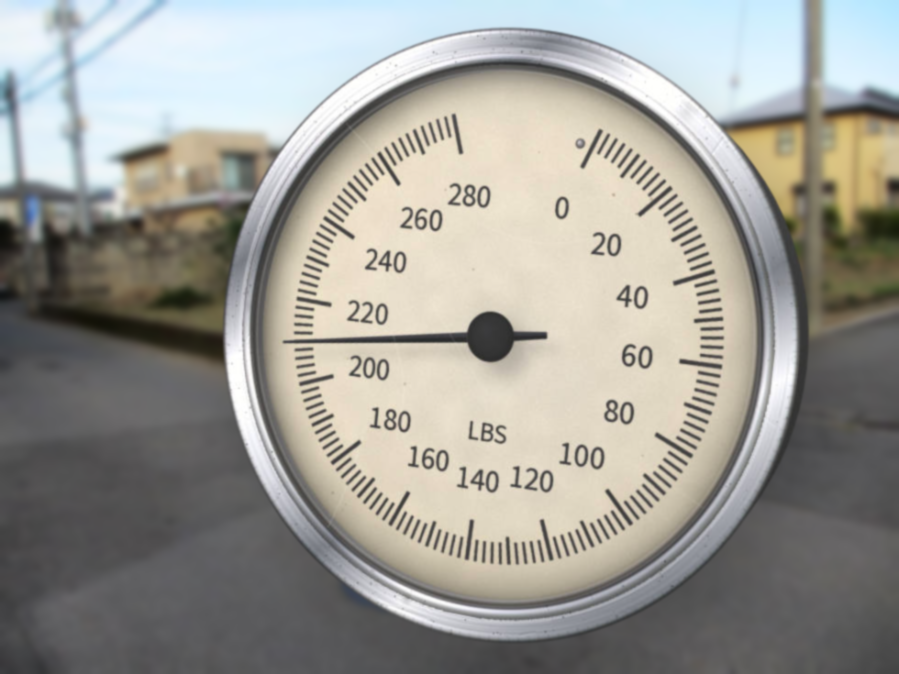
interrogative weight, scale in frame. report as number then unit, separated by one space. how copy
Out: 210 lb
